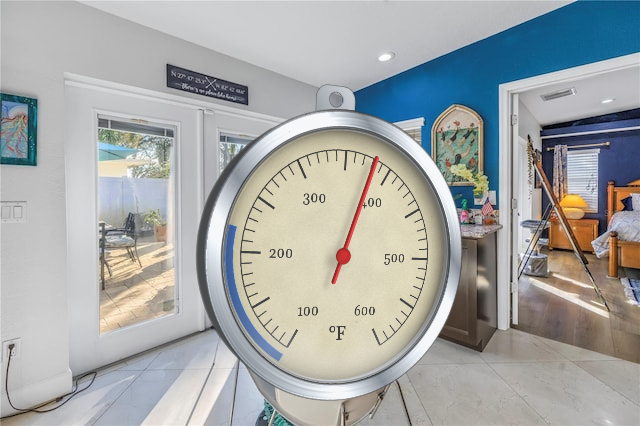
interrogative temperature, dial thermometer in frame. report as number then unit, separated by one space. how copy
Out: 380 °F
